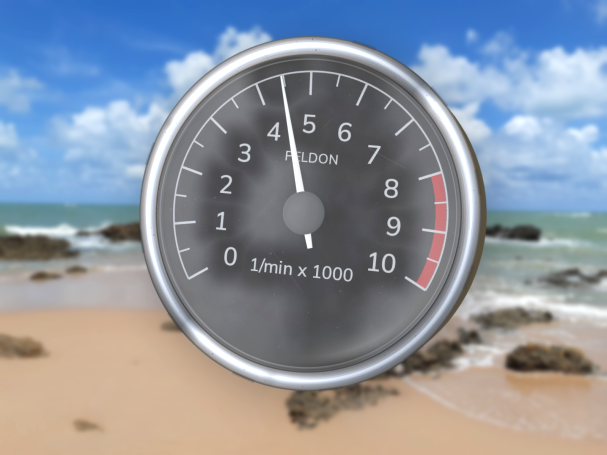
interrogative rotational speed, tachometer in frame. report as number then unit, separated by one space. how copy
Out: 4500 rpm
